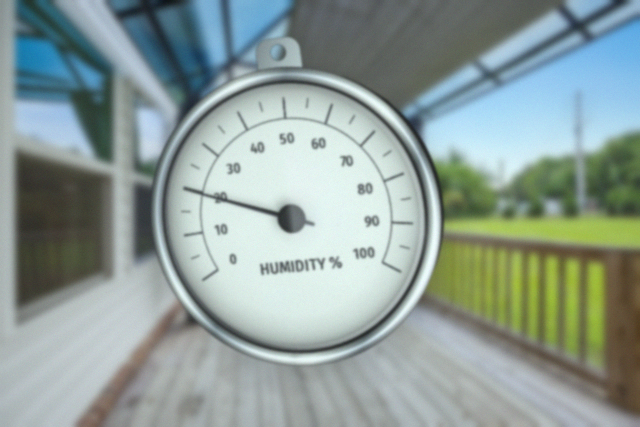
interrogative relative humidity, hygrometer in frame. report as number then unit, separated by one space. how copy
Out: 20 %
